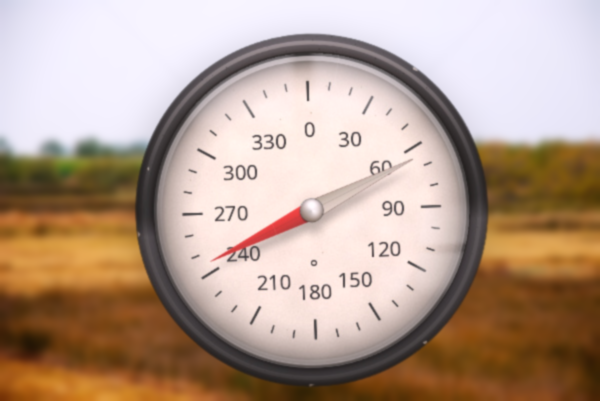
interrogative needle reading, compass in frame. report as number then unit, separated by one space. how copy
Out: 245 °
